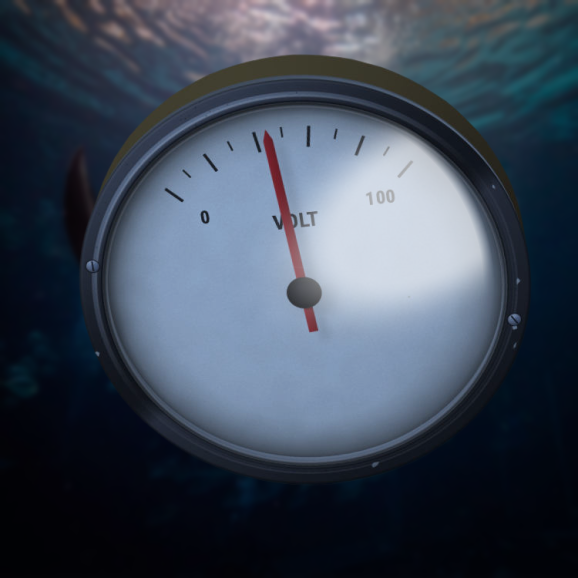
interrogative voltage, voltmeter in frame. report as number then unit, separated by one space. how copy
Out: 45 V
